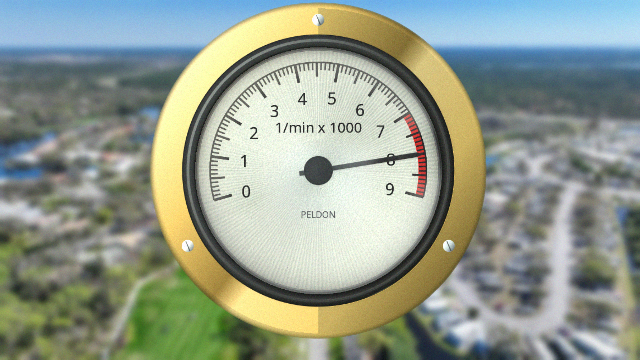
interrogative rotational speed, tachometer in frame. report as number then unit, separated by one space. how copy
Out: 8000 rpm
